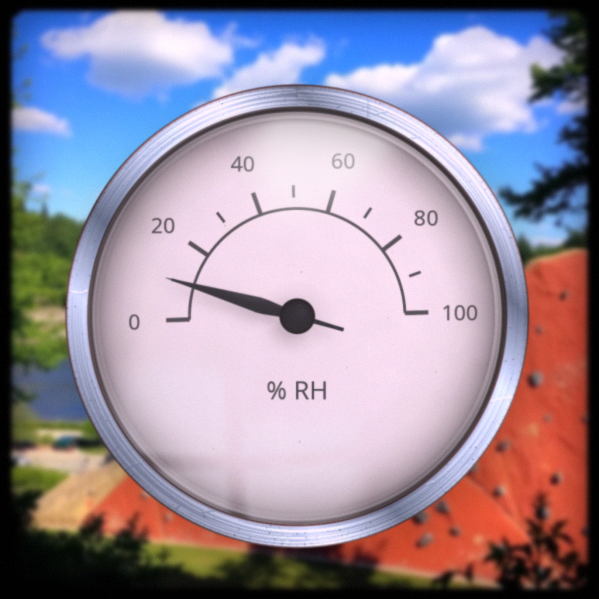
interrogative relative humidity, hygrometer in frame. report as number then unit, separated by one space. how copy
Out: 10 %
